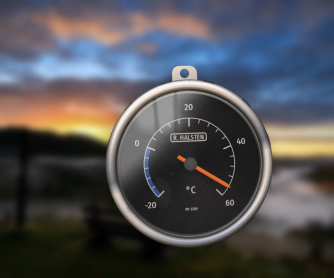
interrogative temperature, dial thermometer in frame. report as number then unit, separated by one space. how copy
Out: 56 °C
